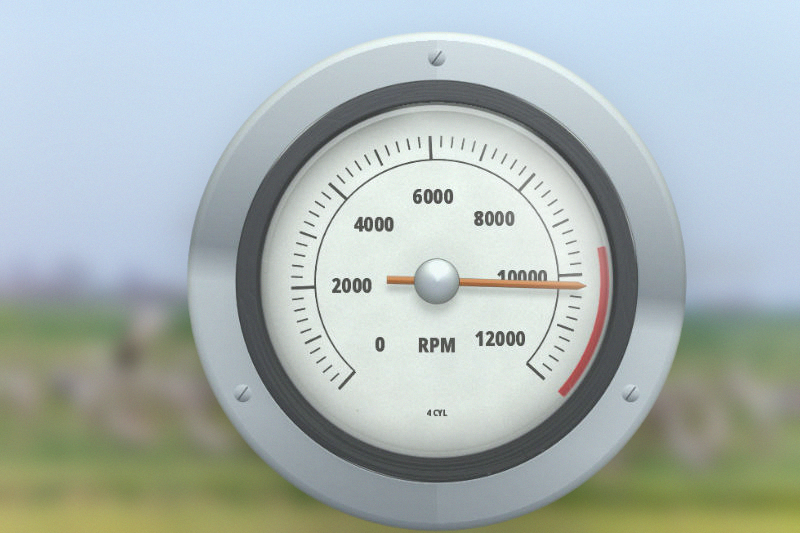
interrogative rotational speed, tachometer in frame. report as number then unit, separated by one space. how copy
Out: 10200 rpm
